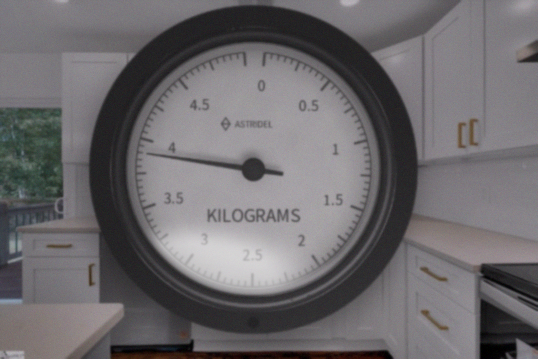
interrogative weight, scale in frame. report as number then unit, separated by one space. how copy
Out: 3.9 kg
